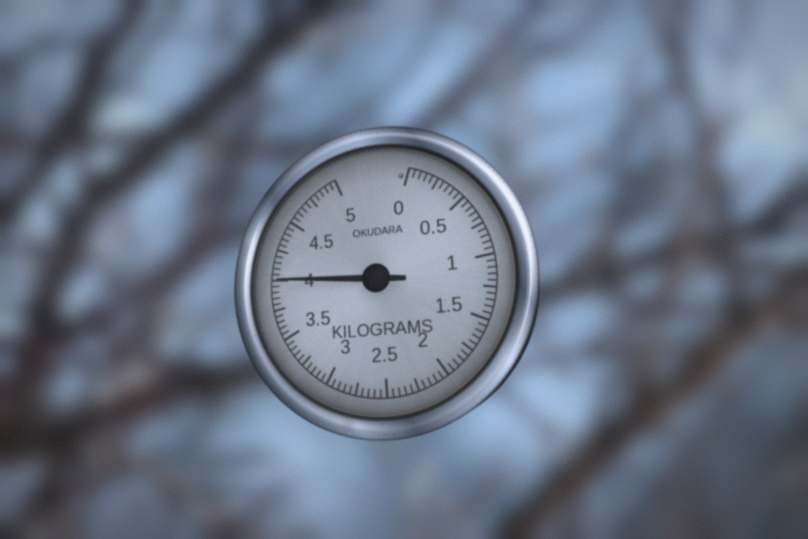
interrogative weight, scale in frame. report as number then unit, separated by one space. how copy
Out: 4 kg
